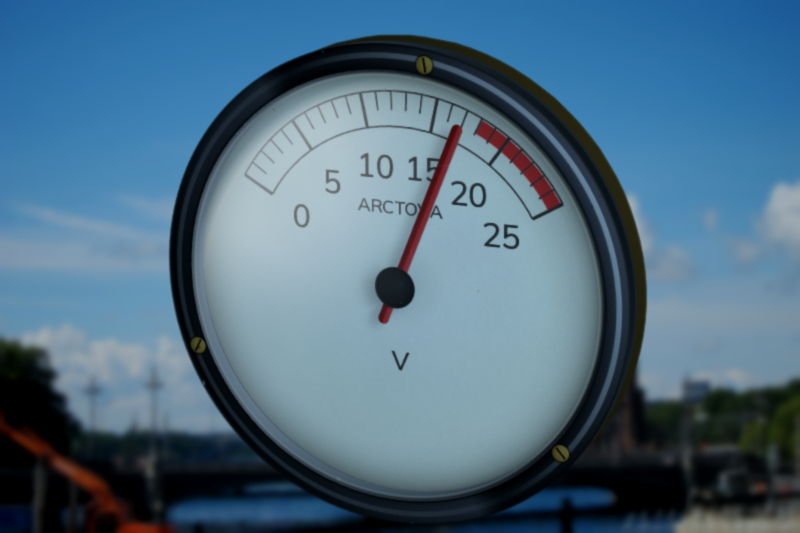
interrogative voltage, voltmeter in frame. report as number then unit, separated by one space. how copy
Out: 17 V
